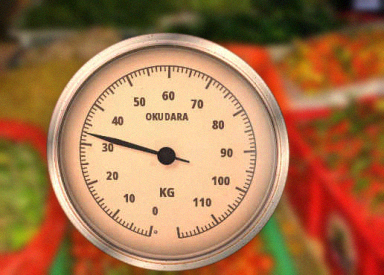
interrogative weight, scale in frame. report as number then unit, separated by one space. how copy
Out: 33 kg
